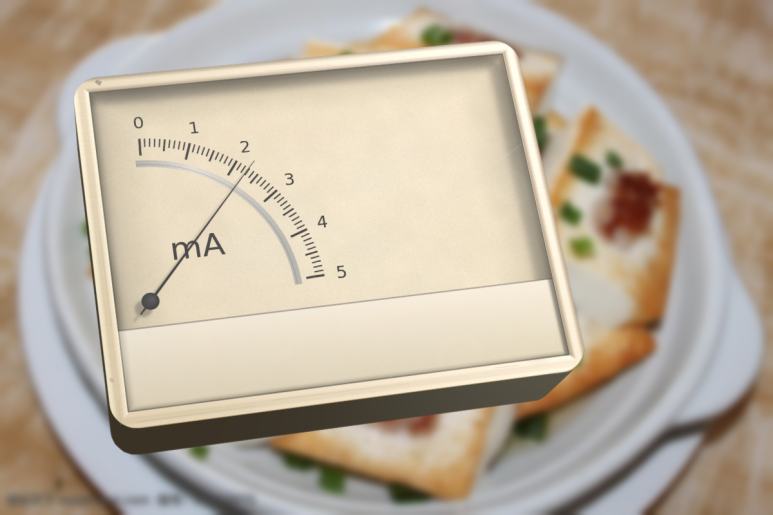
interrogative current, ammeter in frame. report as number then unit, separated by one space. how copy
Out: 2.3 mA
